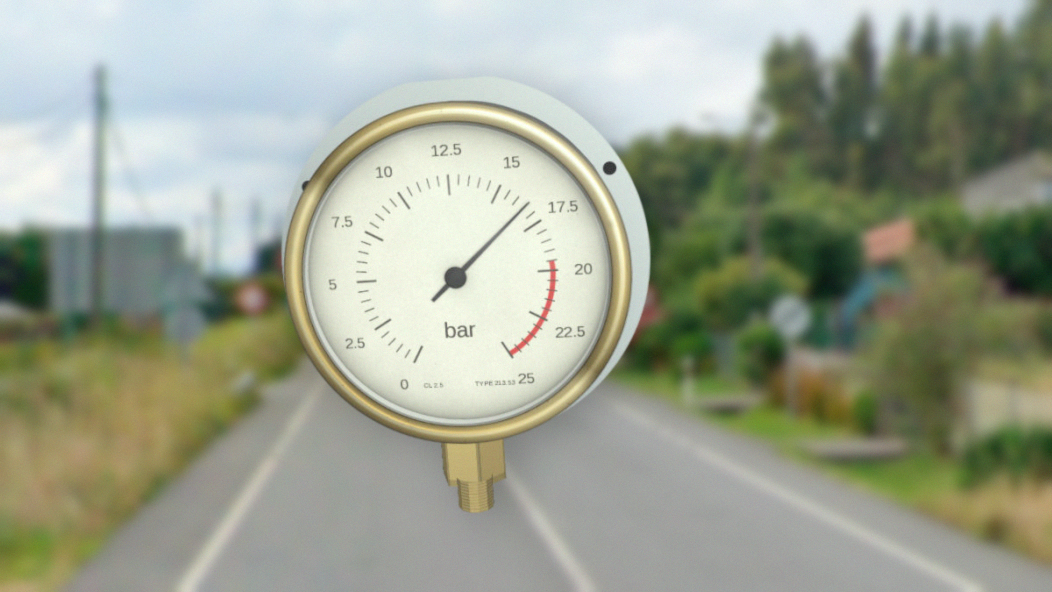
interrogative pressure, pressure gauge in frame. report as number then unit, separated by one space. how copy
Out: 16.5 bar
